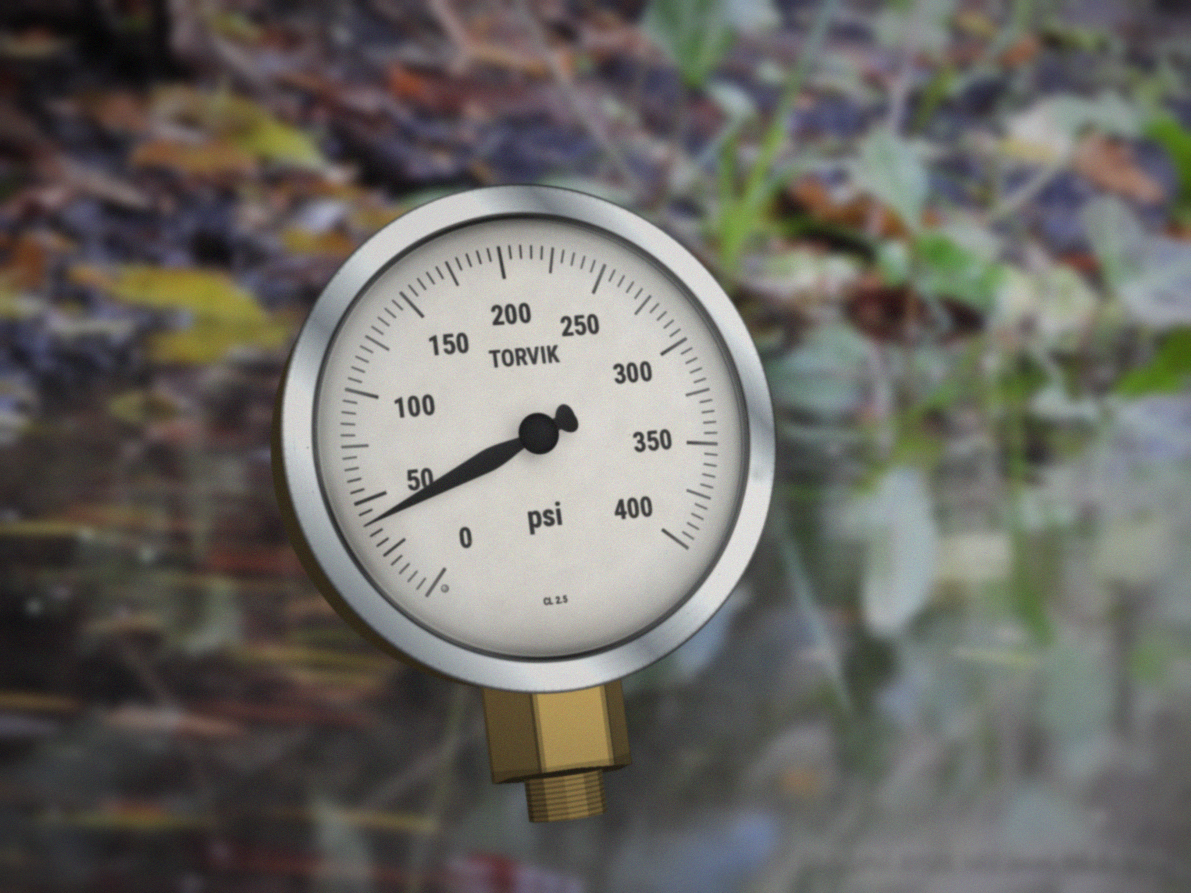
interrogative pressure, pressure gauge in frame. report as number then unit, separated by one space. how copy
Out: 40 psi
